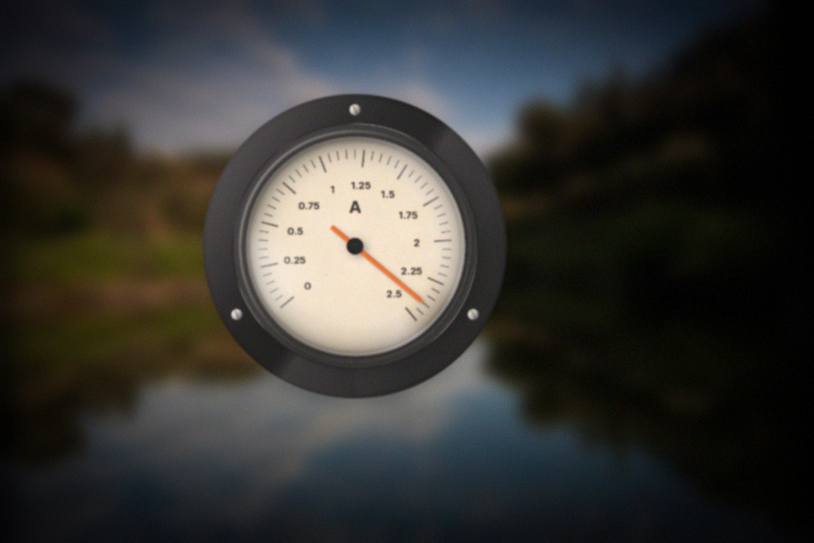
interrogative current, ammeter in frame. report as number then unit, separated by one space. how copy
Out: 2.4 A
